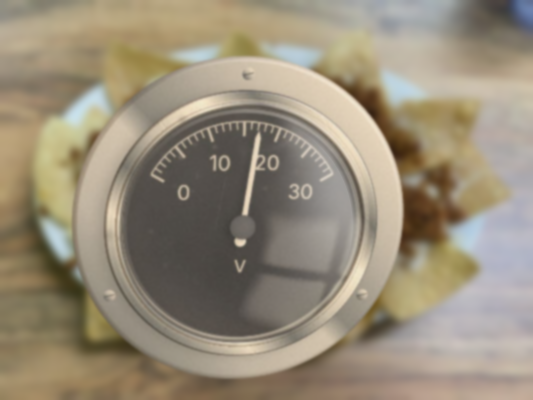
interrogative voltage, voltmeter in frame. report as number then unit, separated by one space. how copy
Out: 17 V
